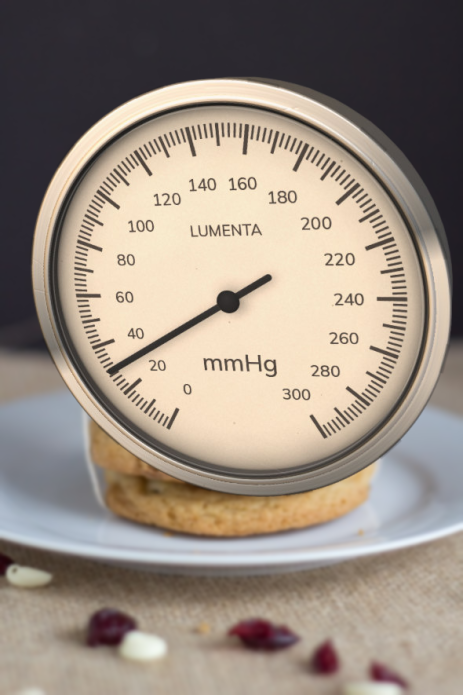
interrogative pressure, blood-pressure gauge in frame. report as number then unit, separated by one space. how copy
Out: 30 mmHg
